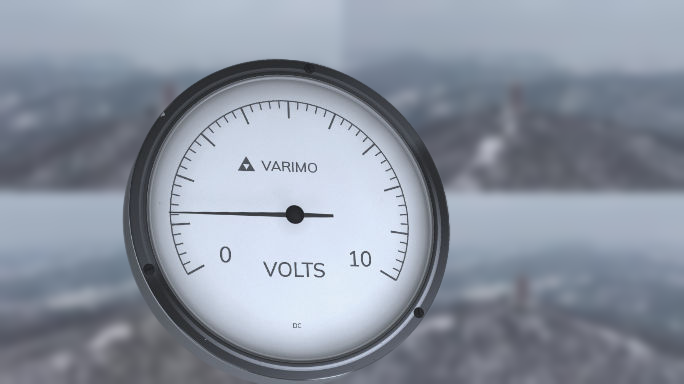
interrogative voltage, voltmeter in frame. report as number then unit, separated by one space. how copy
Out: 1.2 V
